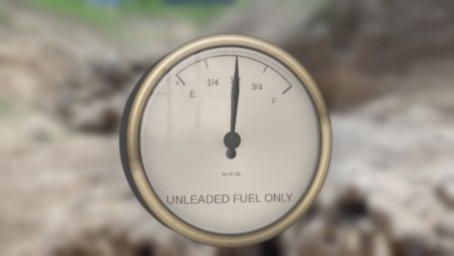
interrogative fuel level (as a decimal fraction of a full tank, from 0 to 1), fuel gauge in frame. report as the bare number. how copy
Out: 0.5
